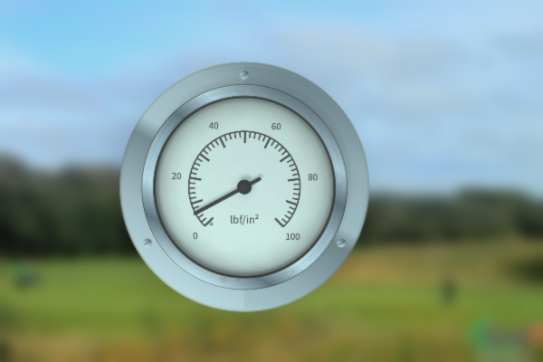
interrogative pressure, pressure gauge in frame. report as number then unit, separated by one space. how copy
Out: 6 psi
